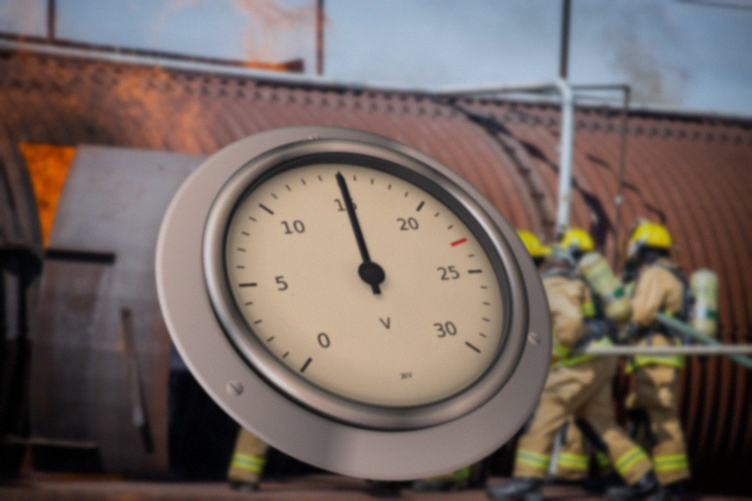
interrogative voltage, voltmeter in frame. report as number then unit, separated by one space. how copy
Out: 15 V
